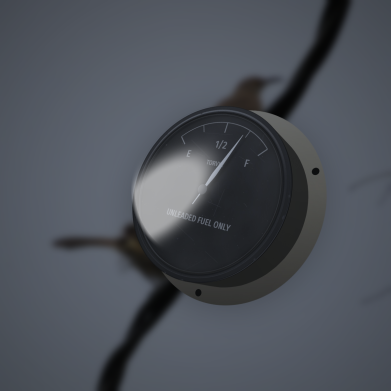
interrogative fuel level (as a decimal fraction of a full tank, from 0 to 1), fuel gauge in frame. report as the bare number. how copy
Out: 0.75
